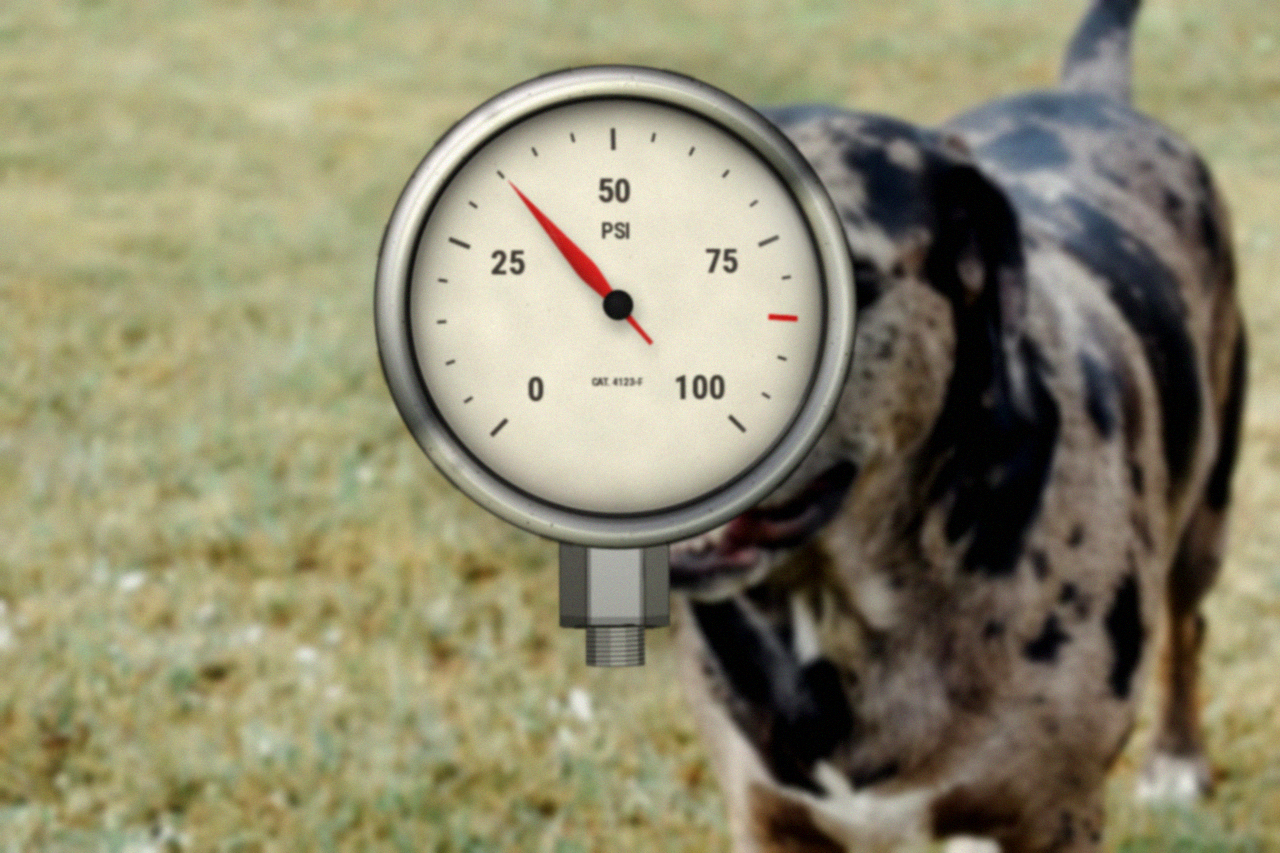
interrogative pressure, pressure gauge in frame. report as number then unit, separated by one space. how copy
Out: 35 psi
